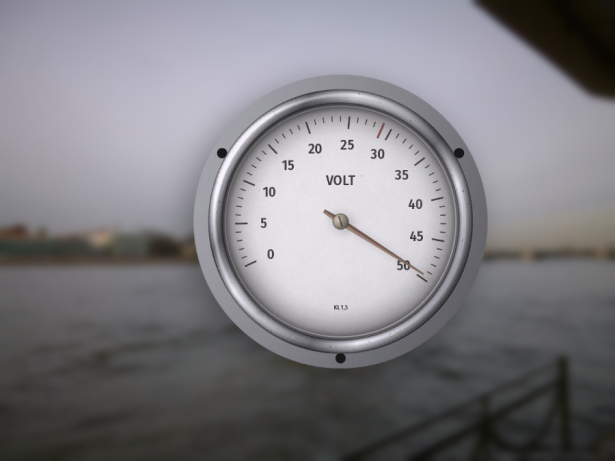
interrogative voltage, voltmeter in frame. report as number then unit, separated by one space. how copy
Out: 49.5 V
